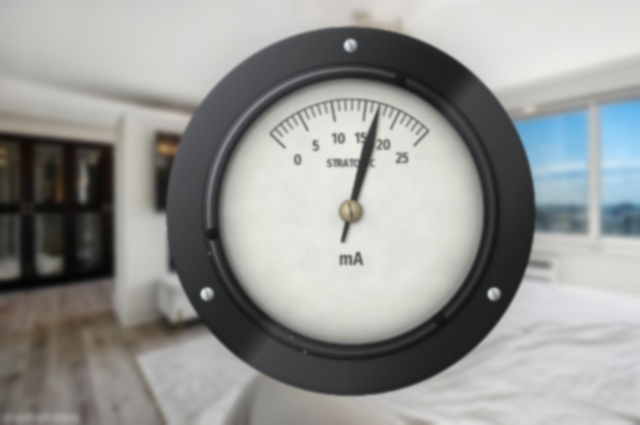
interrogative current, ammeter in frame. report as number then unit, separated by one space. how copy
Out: 17 mA
